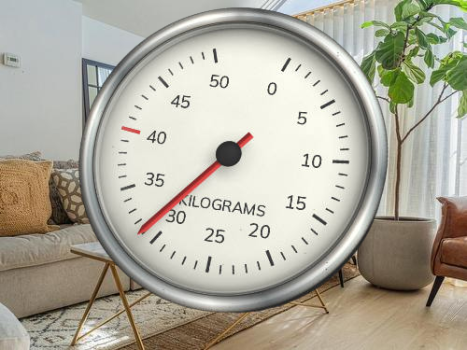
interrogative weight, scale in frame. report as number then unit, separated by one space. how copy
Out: 31 kg
